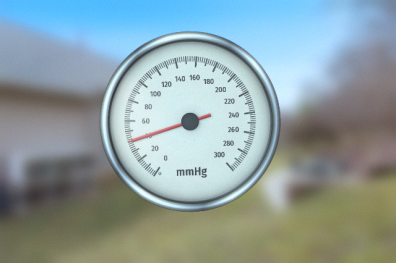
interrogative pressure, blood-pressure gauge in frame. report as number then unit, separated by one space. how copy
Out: 40 mmHg
